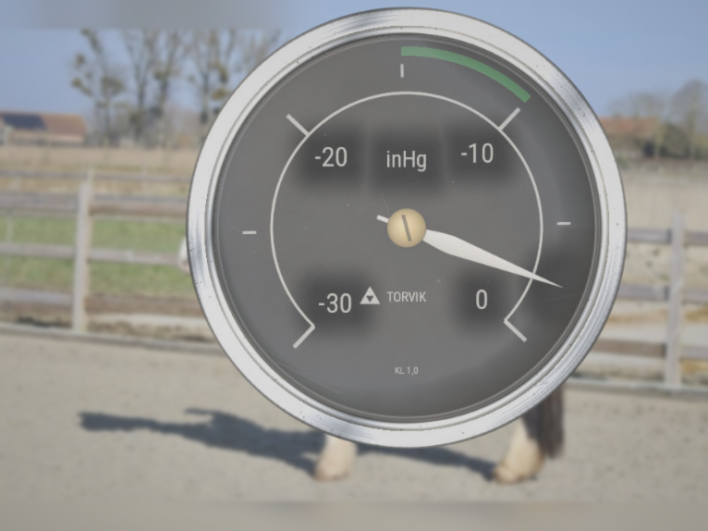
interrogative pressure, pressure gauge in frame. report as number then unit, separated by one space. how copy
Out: -2.5 inHg
